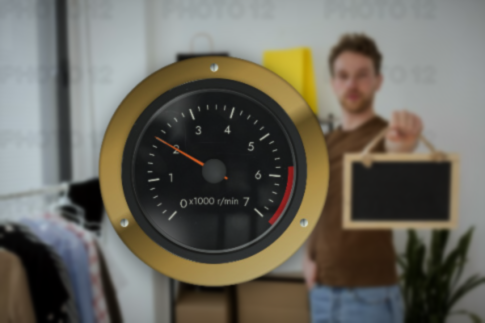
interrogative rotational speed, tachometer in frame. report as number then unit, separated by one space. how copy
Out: 2000 rpm
